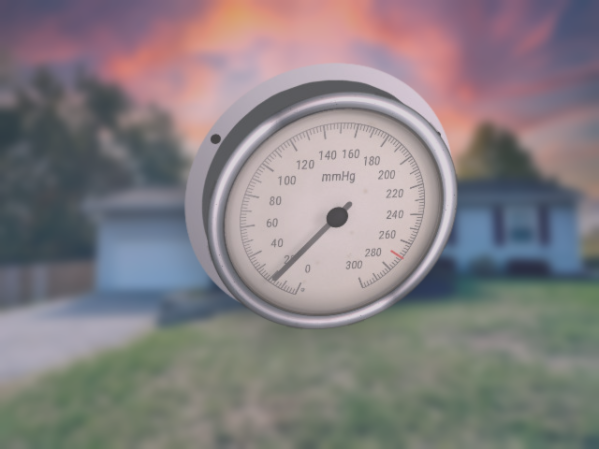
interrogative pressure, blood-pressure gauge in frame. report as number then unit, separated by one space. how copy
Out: 20 mmHg
